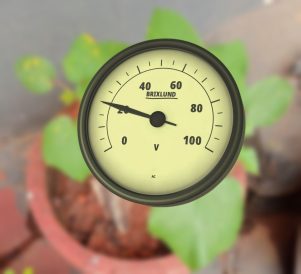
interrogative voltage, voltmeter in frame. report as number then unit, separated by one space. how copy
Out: 20 V
